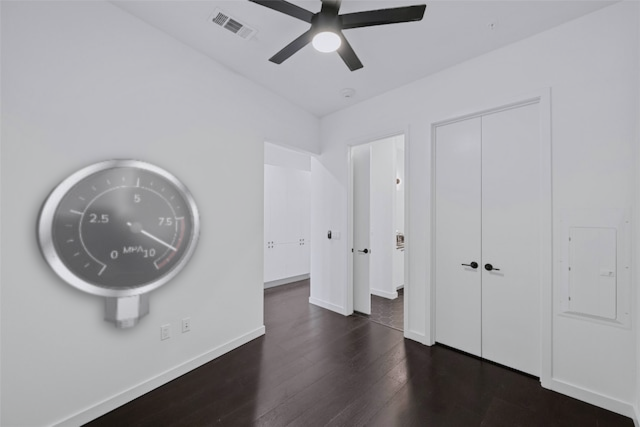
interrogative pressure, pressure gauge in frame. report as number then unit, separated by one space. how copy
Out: 9 MPa
